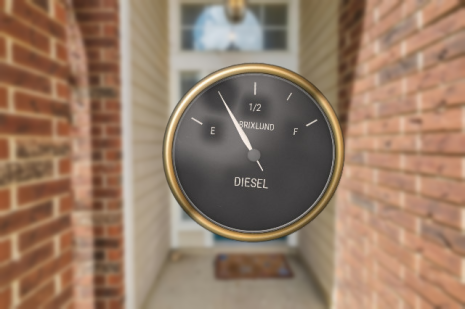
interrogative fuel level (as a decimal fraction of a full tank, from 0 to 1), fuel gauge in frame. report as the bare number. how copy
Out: 0.25
